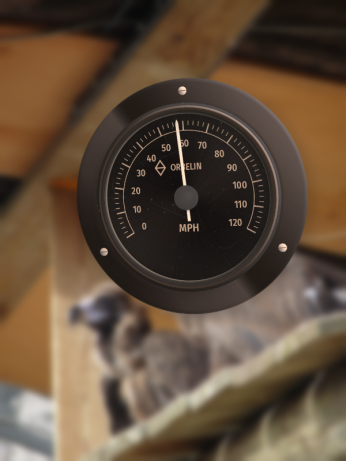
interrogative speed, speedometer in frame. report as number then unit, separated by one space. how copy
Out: 58 mph
